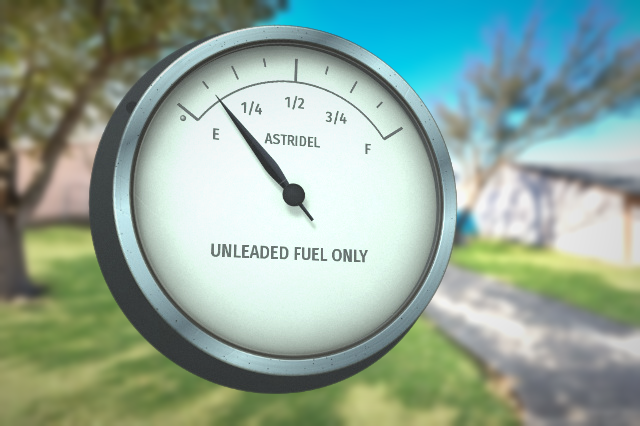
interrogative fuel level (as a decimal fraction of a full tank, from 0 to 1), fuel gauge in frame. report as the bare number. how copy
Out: 0.125
